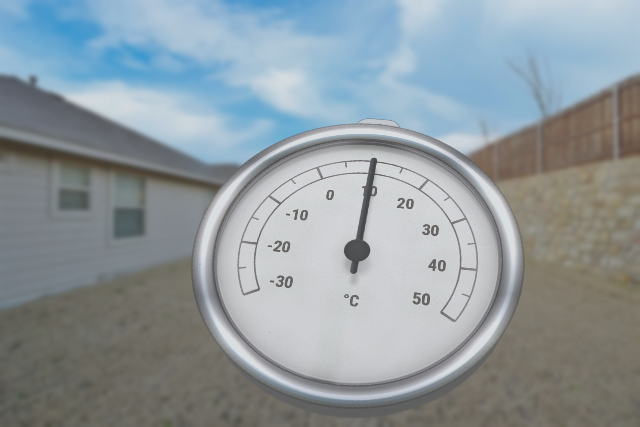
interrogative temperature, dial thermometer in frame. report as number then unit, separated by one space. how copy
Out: 10 °C
